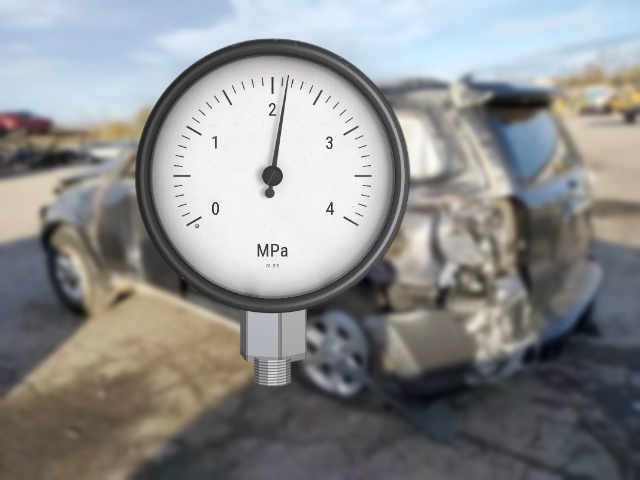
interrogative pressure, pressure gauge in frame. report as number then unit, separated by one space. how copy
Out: 2.15 MPa
